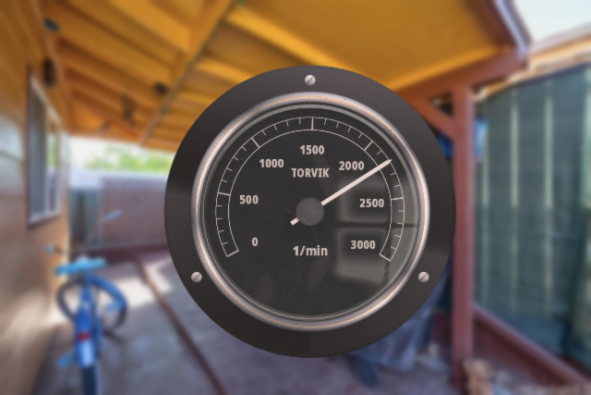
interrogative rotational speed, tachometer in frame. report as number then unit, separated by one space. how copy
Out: 2200 rpm
